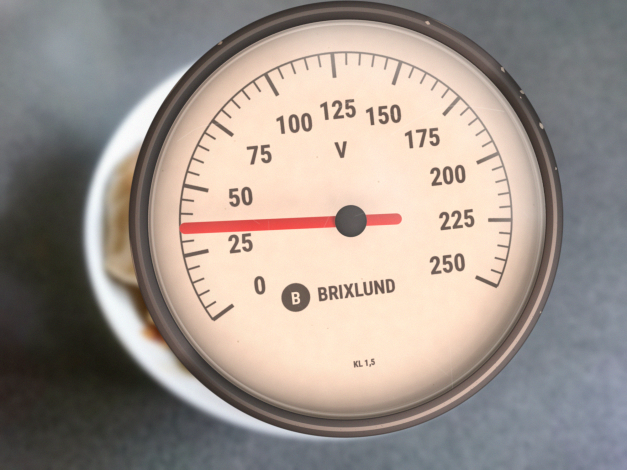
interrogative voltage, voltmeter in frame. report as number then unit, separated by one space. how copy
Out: 35 V
